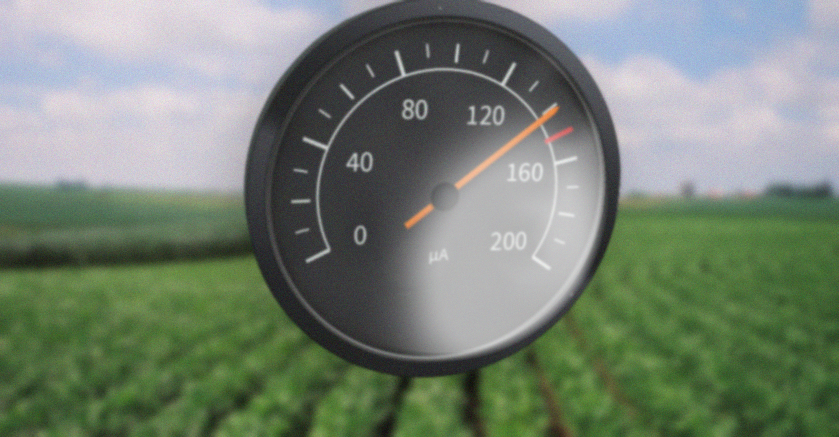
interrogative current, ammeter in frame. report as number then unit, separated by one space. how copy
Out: 140 µA
